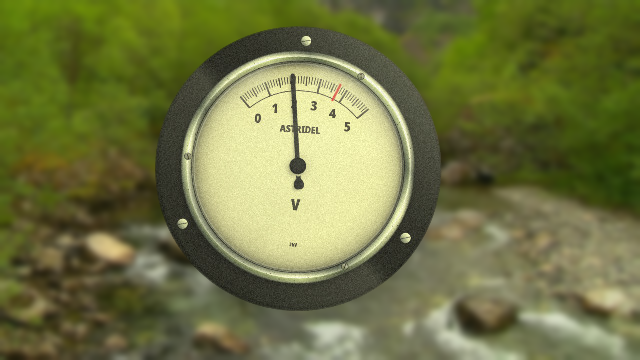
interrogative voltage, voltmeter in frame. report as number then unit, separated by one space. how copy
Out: 2 V
